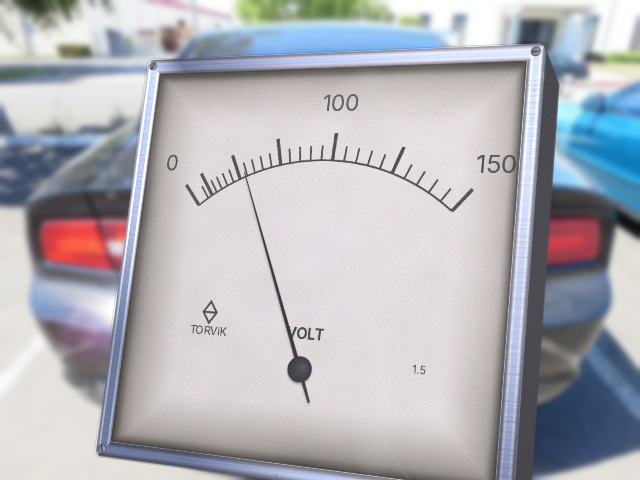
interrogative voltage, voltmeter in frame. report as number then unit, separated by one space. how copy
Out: 55 V
